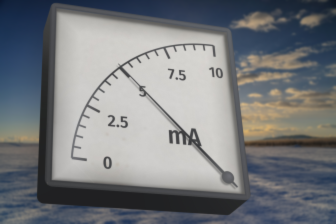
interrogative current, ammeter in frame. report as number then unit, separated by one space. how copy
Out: 5 mA
